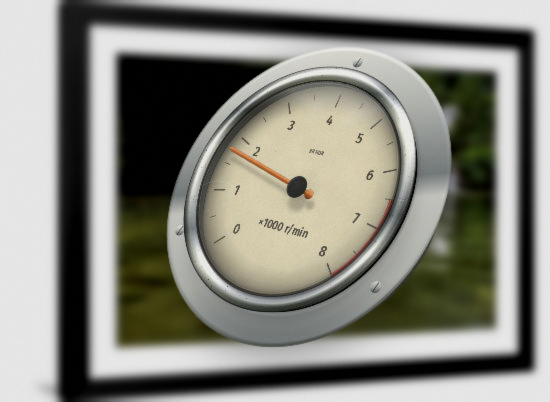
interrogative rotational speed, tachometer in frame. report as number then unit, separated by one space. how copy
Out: 1750 rpm
